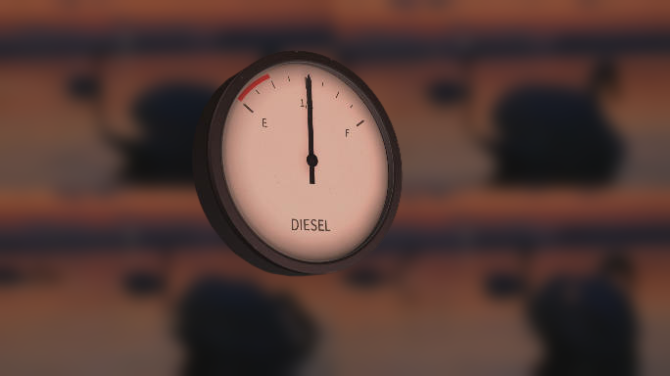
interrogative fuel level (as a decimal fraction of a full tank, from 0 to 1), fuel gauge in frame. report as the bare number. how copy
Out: 0.5
